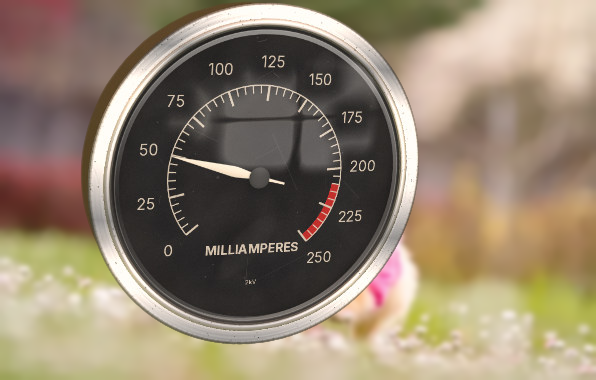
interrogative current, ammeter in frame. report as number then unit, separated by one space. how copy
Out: 50 mA
